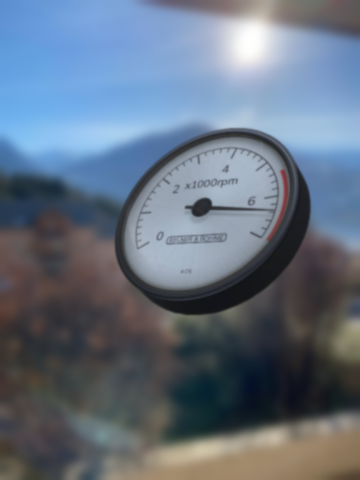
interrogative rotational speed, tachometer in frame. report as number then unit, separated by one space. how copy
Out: 6400 rpm
